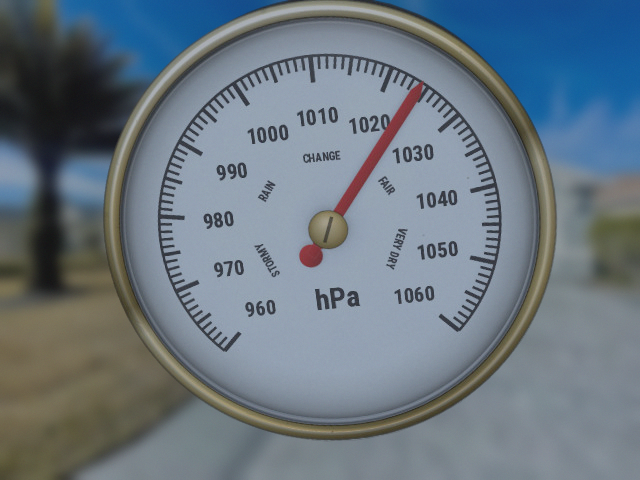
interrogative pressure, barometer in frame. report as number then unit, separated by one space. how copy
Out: 1024 hPa
